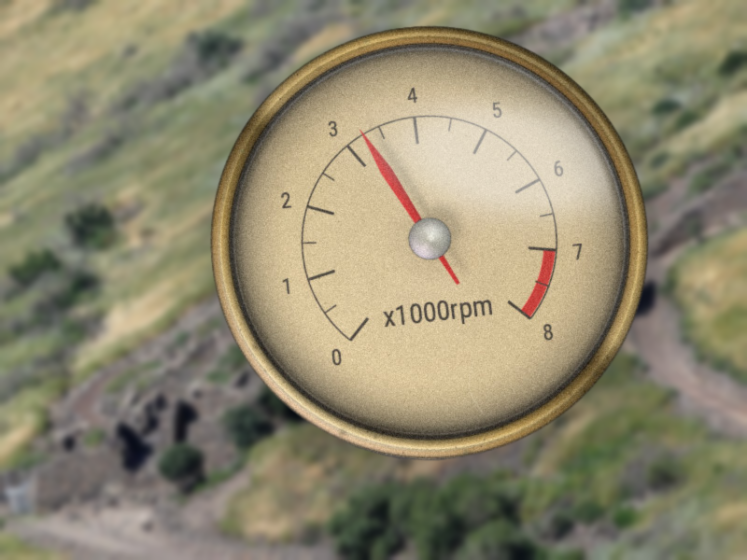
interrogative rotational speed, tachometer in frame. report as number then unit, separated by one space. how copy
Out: 3250 rpm
